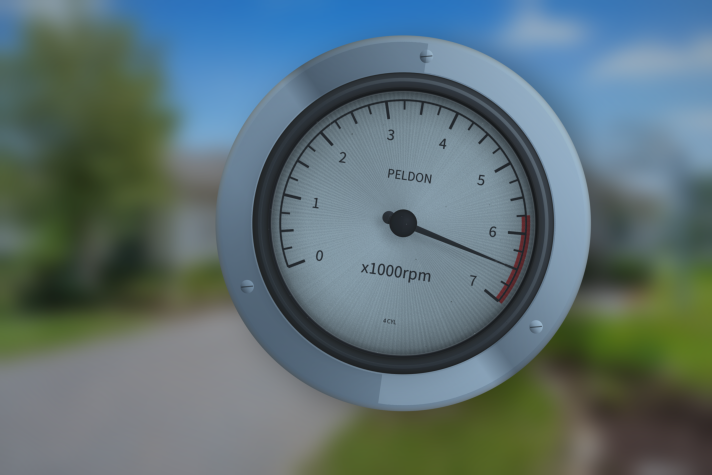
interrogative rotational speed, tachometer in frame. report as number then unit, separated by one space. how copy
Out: 6500 rpm
